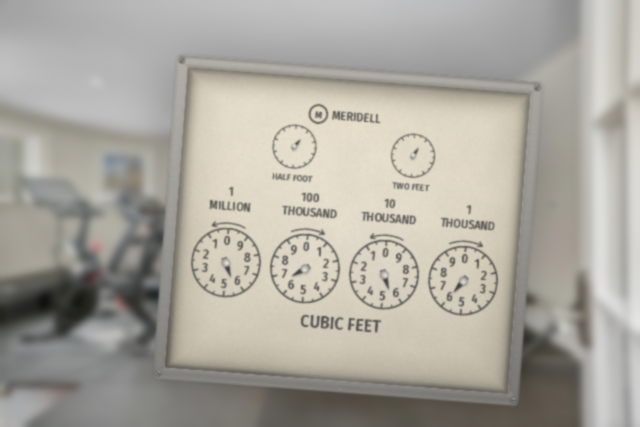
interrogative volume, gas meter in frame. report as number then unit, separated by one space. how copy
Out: 565600 ft³
